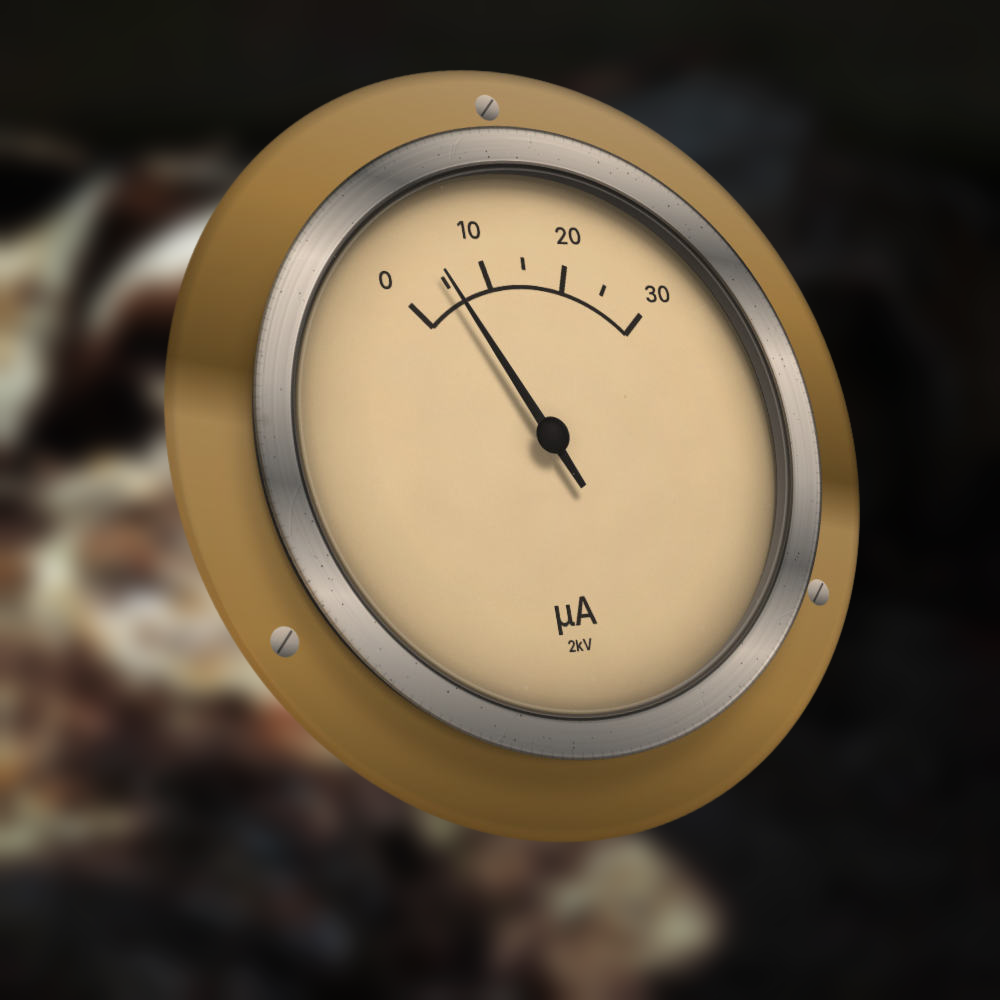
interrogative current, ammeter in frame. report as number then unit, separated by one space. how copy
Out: 5 µA
